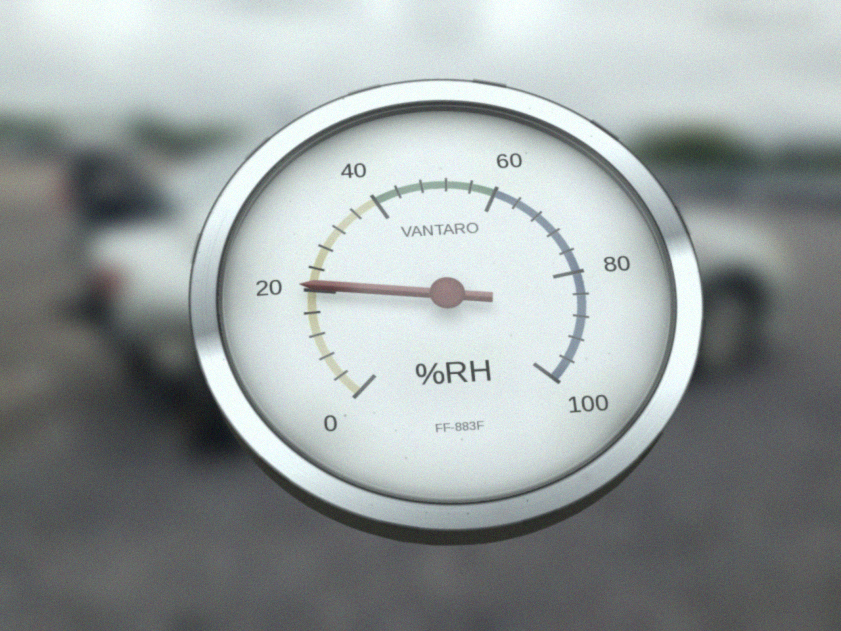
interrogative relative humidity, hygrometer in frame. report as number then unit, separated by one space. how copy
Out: 20 %
